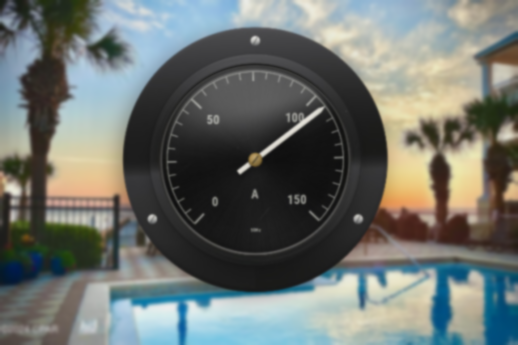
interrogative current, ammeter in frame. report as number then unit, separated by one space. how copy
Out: 105 A
